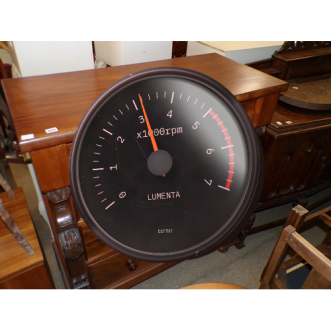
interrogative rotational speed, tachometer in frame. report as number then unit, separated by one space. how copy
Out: 3200 rpm
